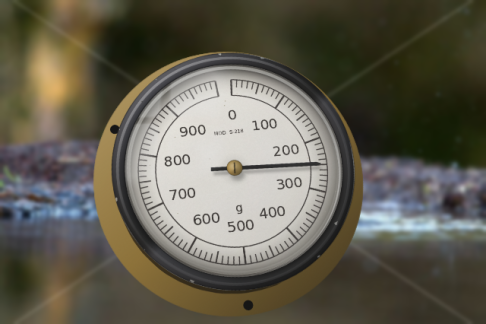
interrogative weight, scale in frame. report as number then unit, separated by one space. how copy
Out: 250 g
